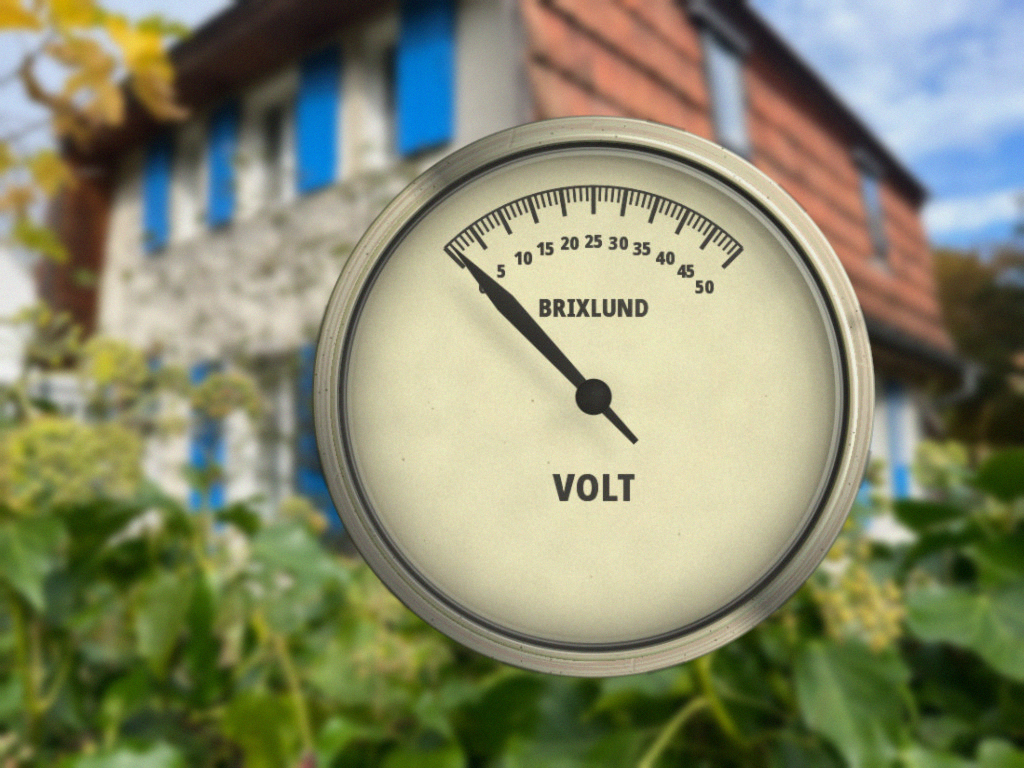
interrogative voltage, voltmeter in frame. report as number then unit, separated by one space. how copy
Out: 1 V
